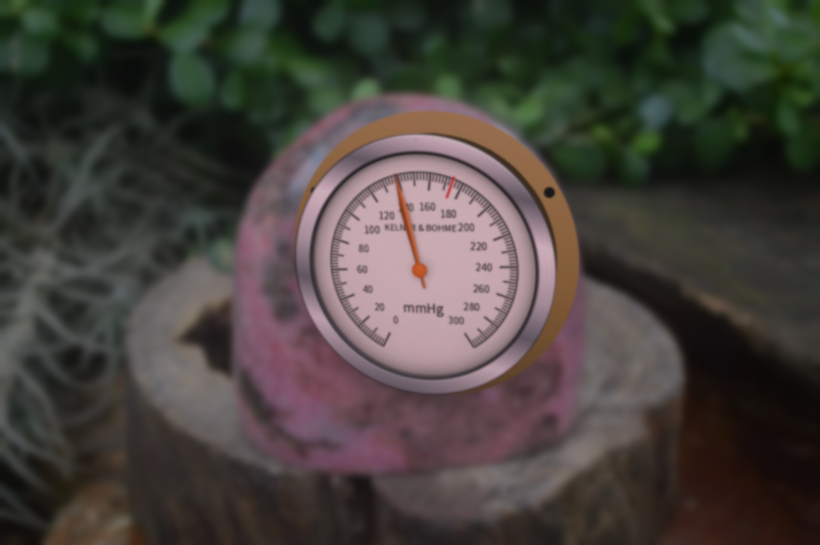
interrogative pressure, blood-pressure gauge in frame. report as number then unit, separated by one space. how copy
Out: 140 mmHg
